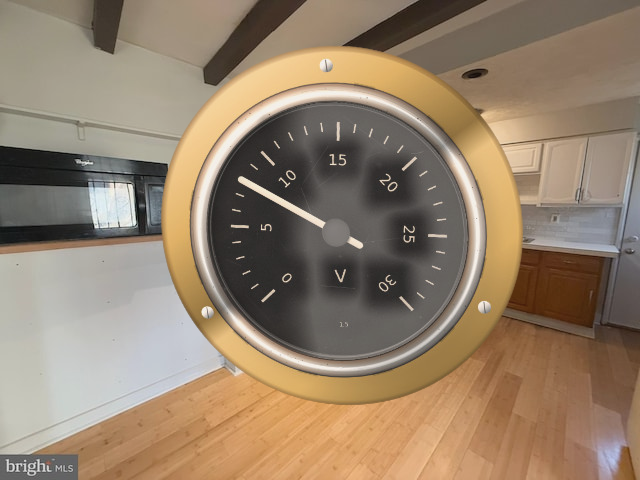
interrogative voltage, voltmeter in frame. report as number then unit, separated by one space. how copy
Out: 8 V
